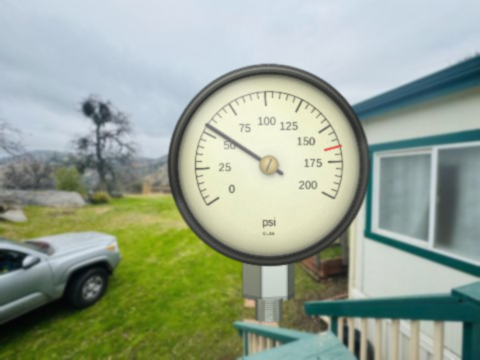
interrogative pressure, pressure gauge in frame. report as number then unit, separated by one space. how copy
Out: 55 psi
